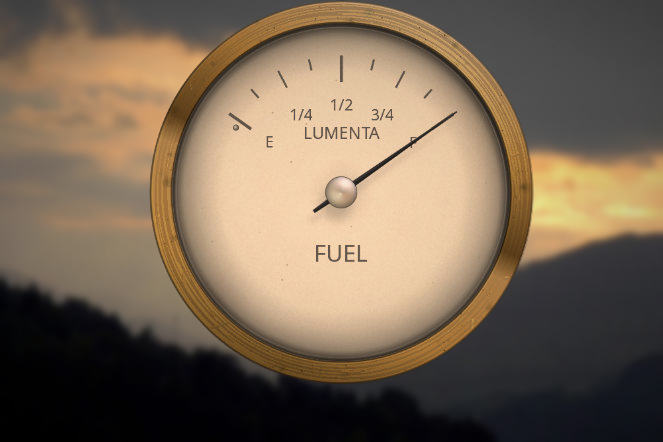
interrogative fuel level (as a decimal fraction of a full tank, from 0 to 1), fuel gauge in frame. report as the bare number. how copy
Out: 1
